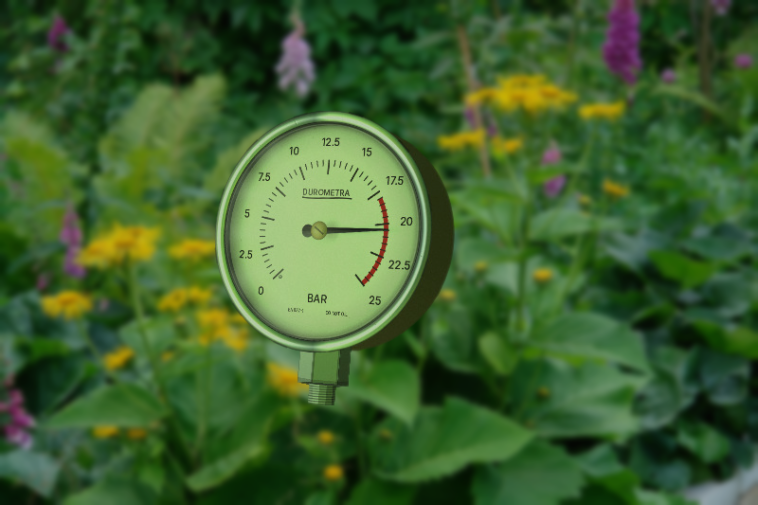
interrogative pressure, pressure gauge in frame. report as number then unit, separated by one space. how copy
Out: 20.5 bar
